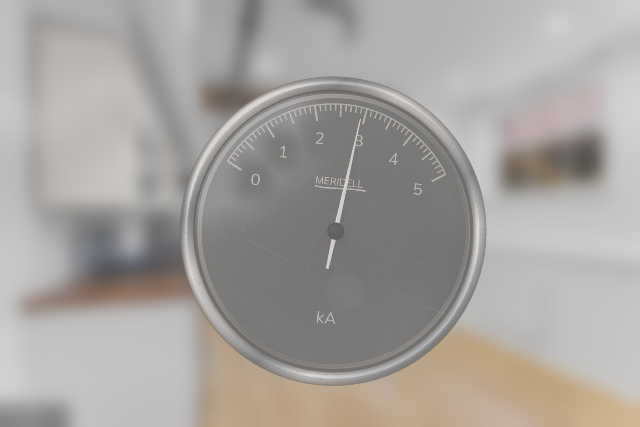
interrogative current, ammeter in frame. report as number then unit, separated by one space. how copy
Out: 2.9 kA
